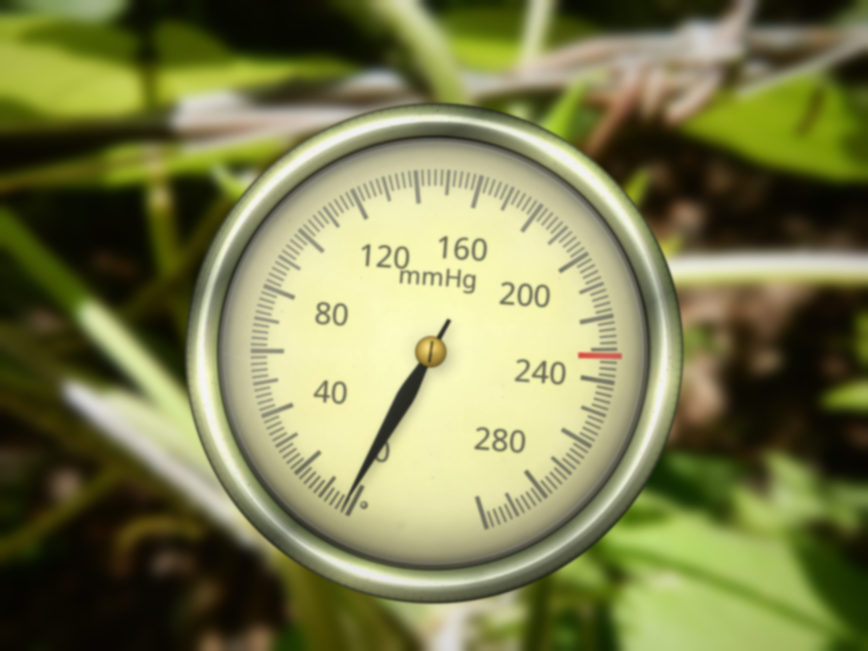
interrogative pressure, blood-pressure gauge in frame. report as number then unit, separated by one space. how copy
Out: 2 mmHg
